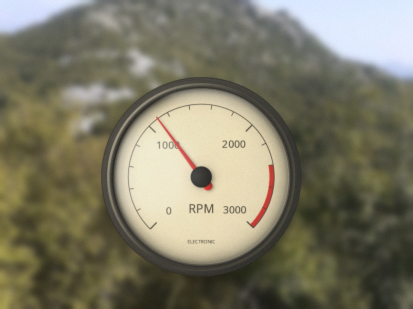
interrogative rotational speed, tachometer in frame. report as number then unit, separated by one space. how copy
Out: 1100 rpm
